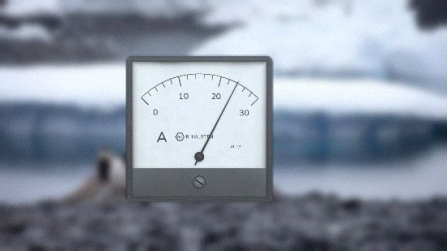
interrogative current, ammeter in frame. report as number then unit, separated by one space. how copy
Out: 24 A
